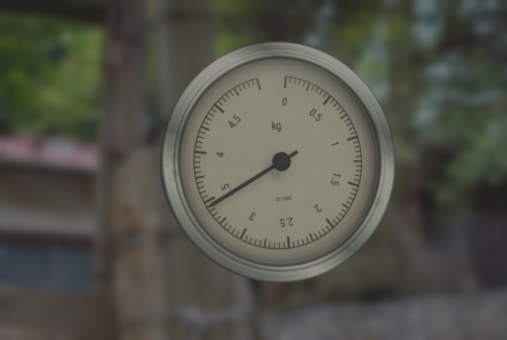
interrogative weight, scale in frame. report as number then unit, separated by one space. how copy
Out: 3.45 kg
